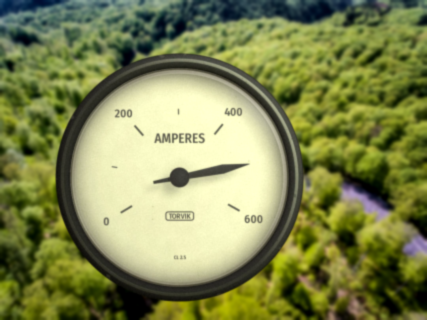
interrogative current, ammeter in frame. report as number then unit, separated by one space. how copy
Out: 500 A
